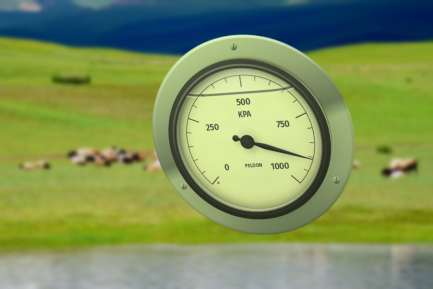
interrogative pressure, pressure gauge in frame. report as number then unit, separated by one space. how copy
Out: 900 kPa
